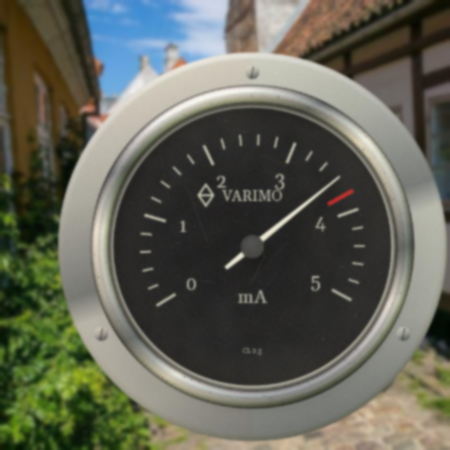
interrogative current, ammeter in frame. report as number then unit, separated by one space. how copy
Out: 3.6 mA
